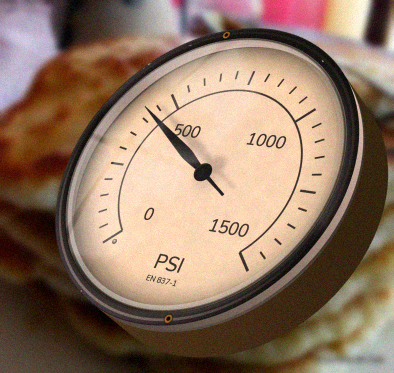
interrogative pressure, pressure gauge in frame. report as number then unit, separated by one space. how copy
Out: 425 psi
